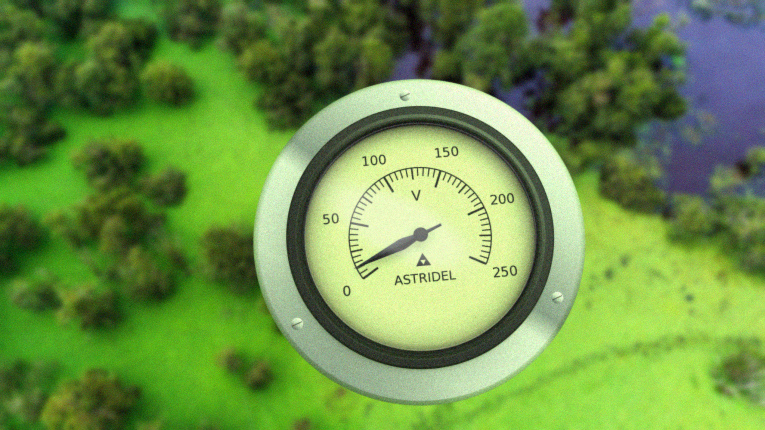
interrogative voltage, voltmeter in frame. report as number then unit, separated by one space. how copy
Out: 10 V
